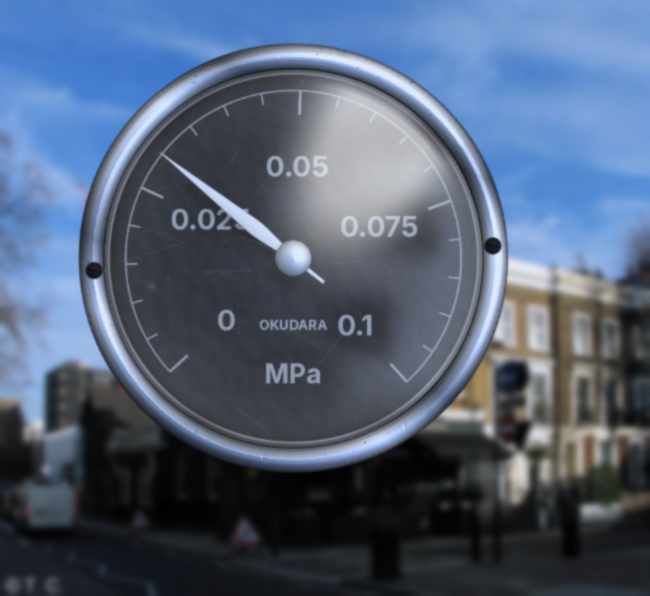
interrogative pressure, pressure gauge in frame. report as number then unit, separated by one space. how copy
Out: 0.03 MPa
